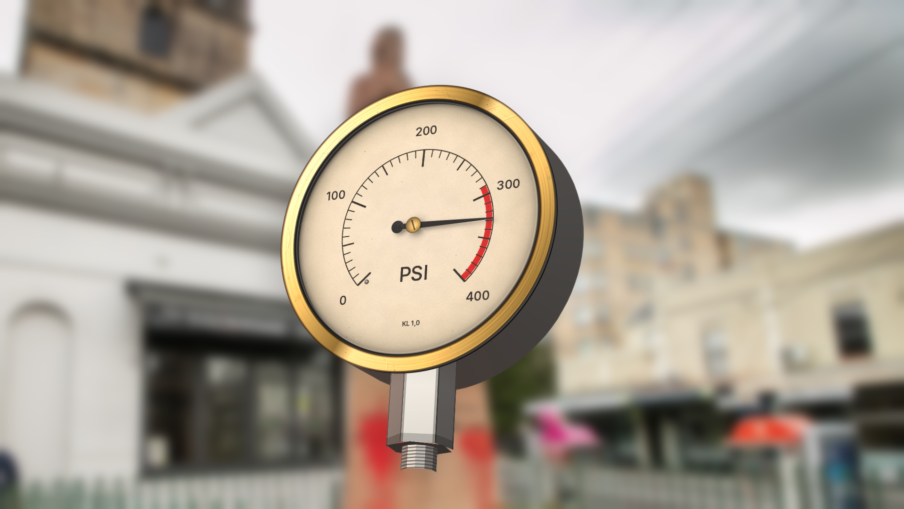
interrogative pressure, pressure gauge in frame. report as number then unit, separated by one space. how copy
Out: 330 psi
